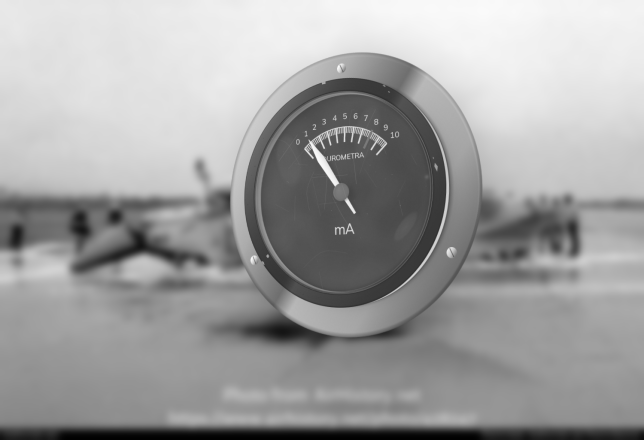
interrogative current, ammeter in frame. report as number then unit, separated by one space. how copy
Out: 1 mA
